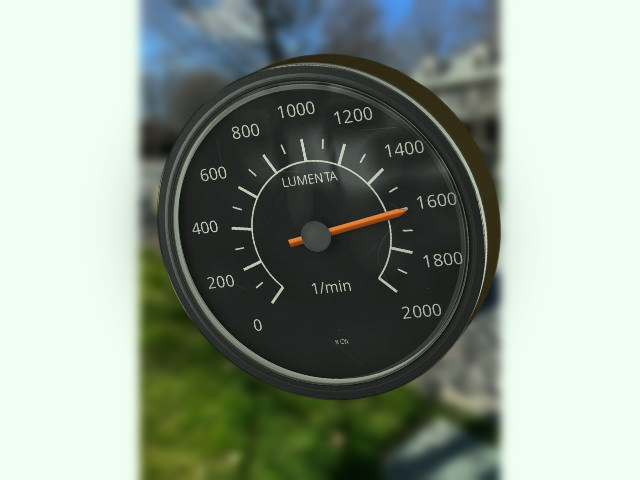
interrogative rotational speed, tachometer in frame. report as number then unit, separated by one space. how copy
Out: 1600 rpm
